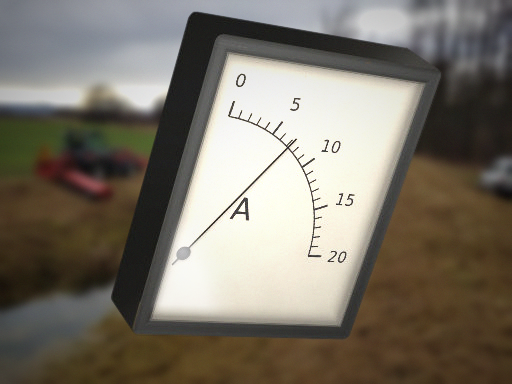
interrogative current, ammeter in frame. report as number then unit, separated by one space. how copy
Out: 7 A
